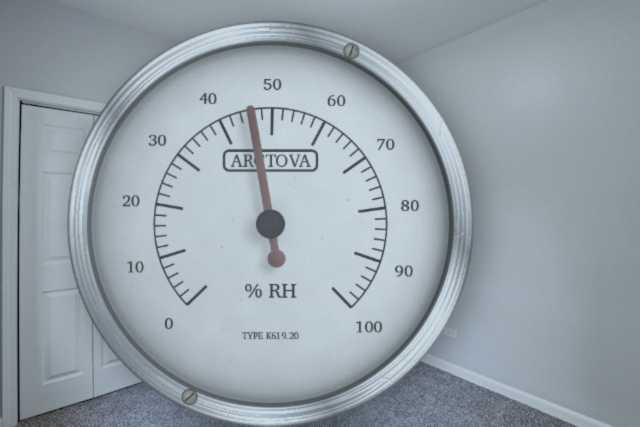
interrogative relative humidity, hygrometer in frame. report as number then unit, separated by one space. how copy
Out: 46 %
